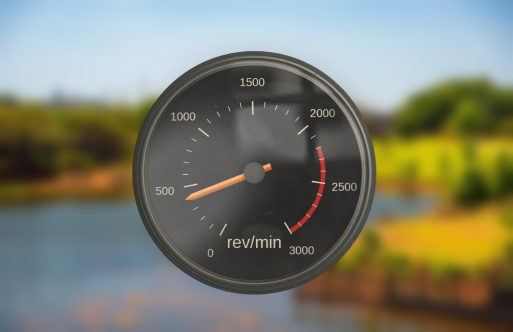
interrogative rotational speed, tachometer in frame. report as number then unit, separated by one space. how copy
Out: 400 rpm
